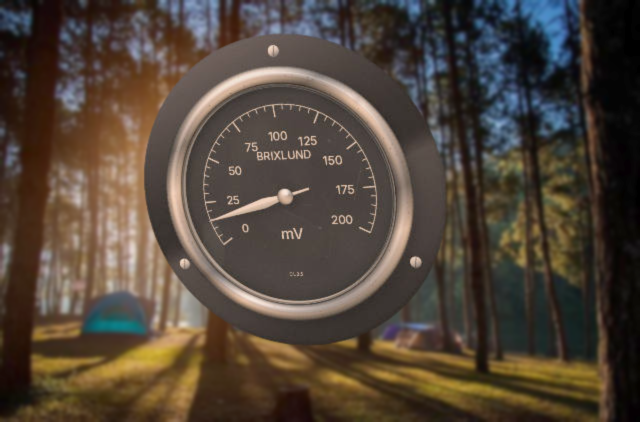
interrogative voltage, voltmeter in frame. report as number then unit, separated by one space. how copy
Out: 15 mV
